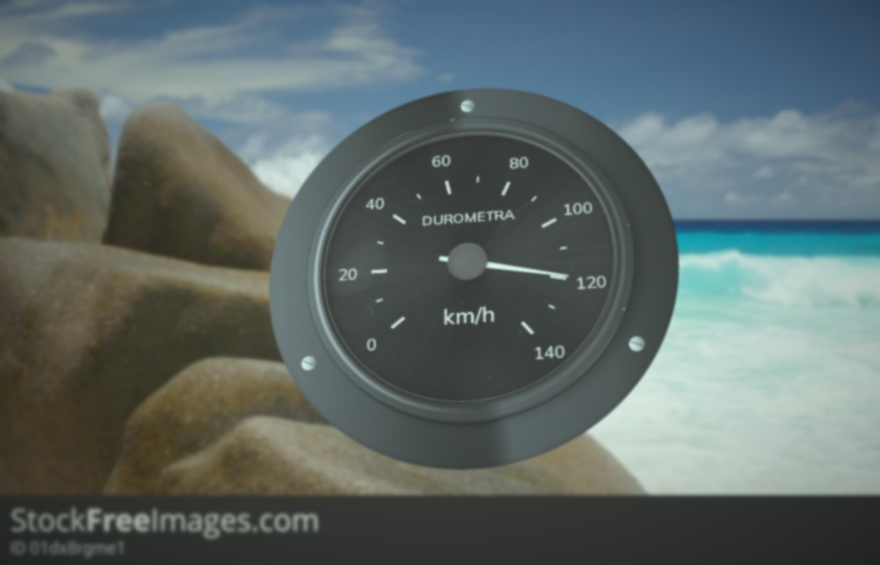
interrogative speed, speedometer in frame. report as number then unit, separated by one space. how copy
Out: 120 km/h
